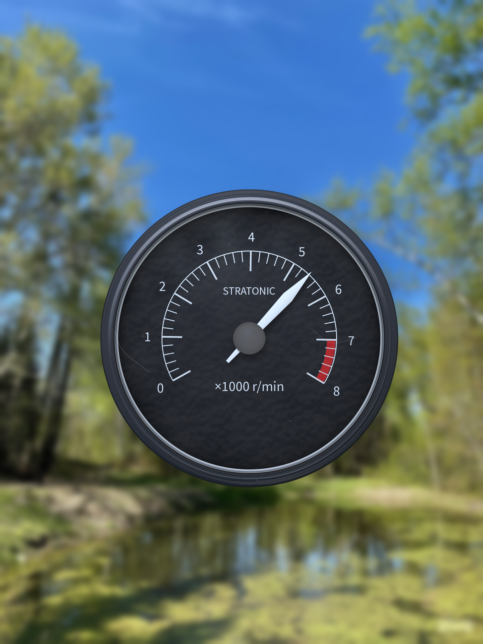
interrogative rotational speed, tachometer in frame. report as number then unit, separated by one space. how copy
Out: 5400 rpm
